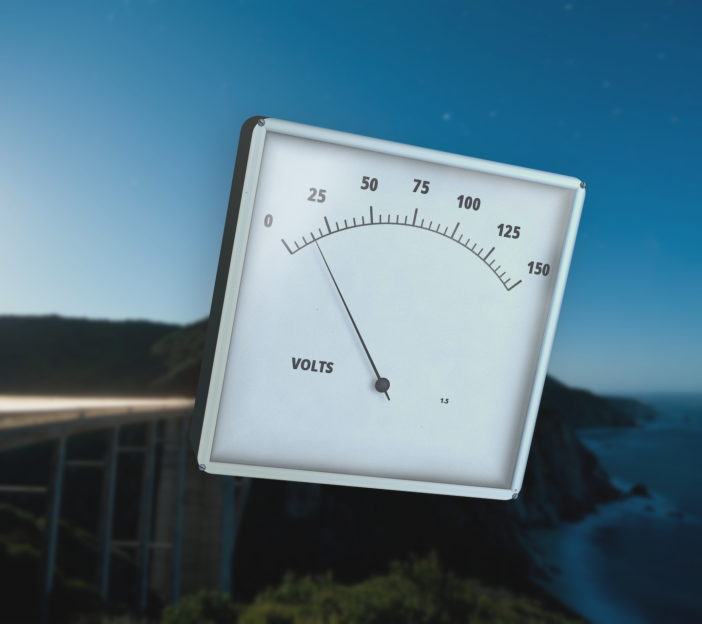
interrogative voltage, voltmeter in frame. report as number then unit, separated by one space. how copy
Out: 15 V
